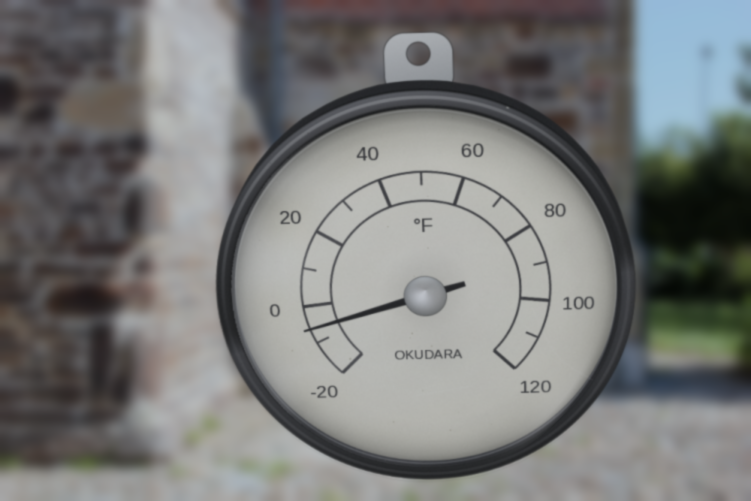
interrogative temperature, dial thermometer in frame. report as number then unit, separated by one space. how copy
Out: -5 °F
